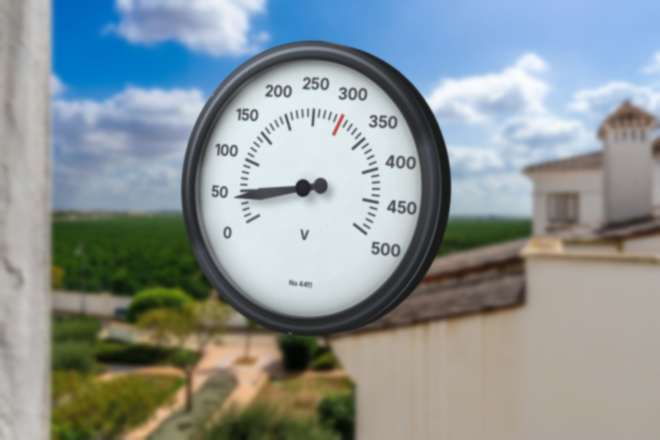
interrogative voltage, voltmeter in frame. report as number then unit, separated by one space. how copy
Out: 40 V
